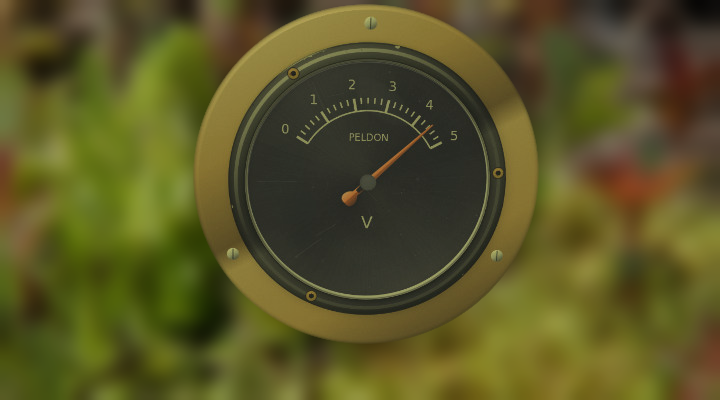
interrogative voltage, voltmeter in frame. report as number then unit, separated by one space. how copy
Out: 4.4 V
